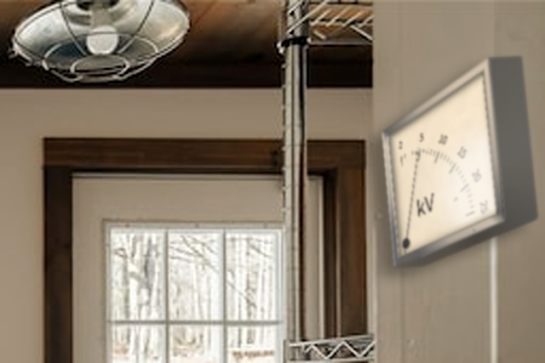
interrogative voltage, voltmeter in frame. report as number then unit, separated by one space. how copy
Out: 5 kV
